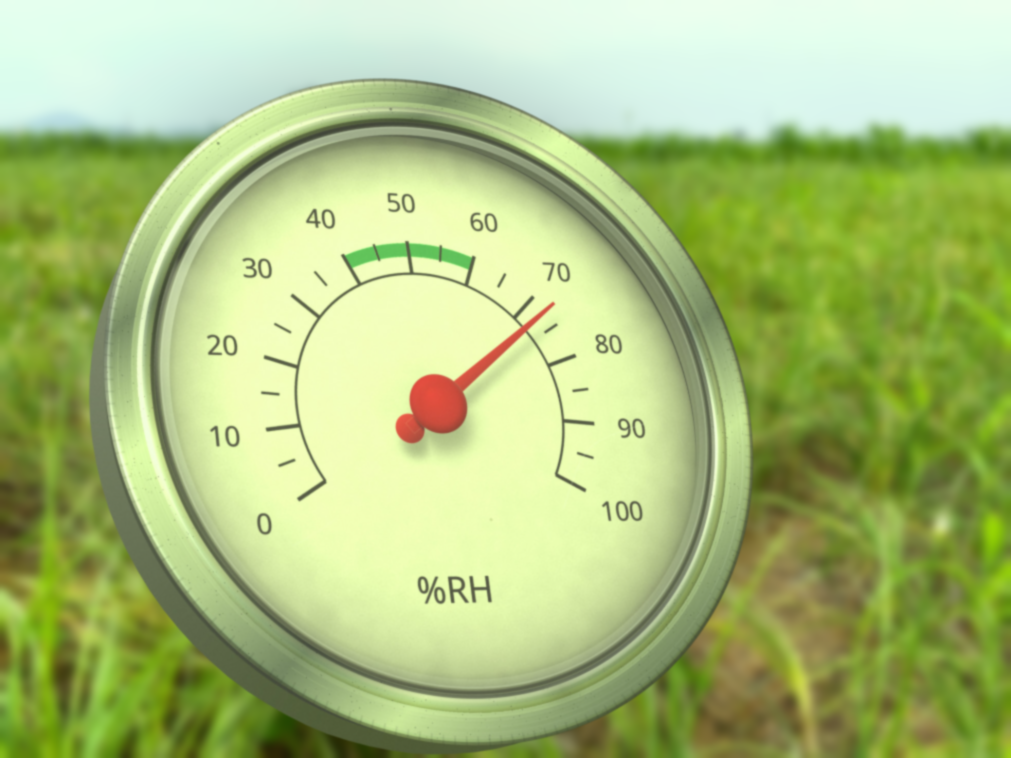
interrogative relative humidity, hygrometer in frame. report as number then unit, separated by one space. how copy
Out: 72.5 %
